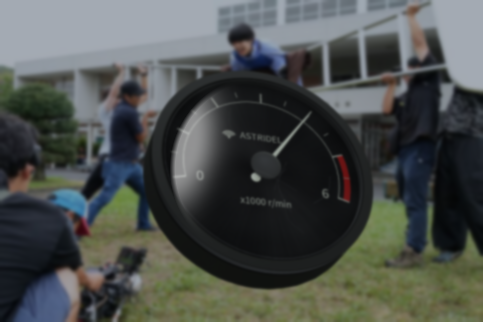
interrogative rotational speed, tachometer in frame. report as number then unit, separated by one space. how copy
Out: 4000 rpm
